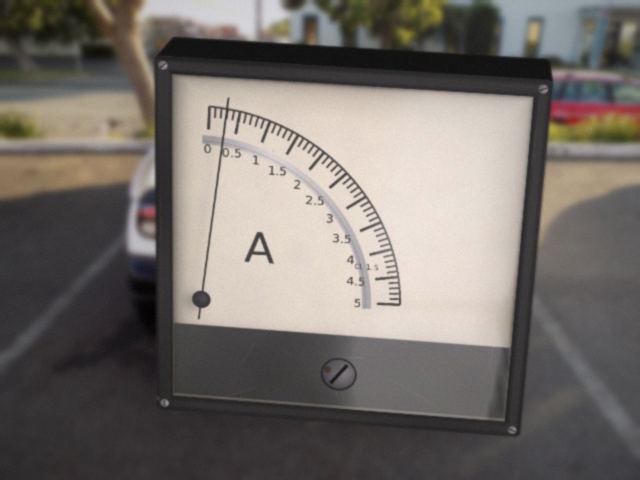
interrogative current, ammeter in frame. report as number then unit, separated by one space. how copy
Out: 0.3 A
